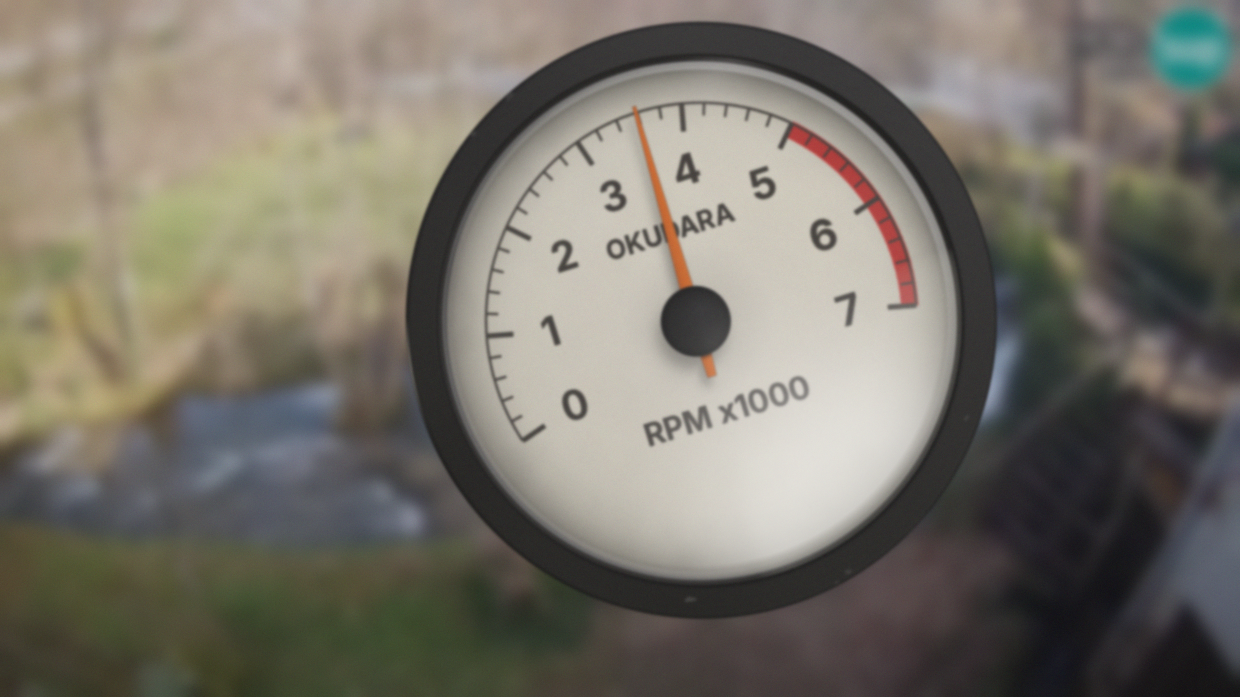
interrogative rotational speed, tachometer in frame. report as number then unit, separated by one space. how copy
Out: 3600 rpm
